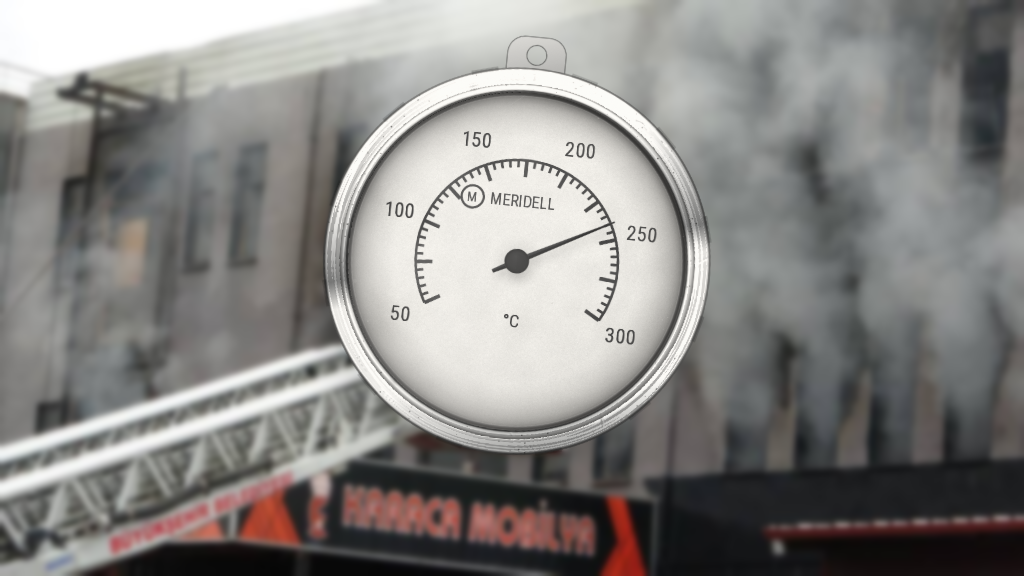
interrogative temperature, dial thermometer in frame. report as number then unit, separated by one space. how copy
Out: 240 °C
